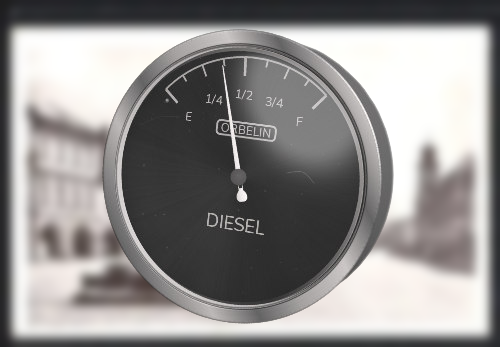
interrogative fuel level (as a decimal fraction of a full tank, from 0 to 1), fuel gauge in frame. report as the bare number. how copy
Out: 0.375
